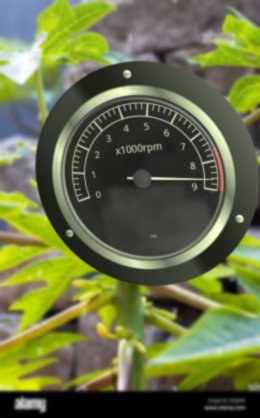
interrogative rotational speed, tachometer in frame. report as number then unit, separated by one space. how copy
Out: 8600 rpm
